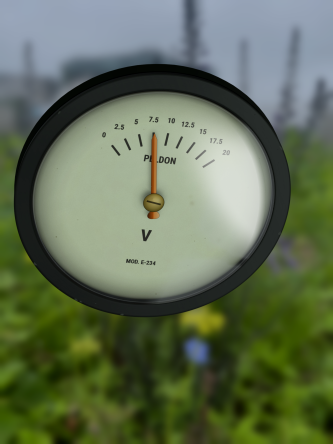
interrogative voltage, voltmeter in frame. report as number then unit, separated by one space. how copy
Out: 7.5 V
